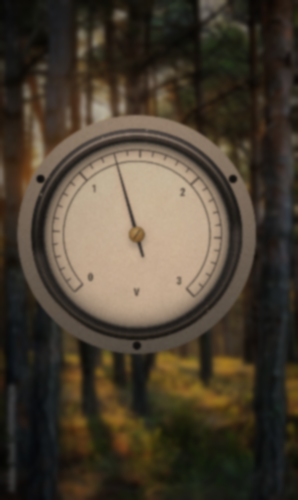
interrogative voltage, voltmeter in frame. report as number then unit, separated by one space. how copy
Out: 1.3 V
